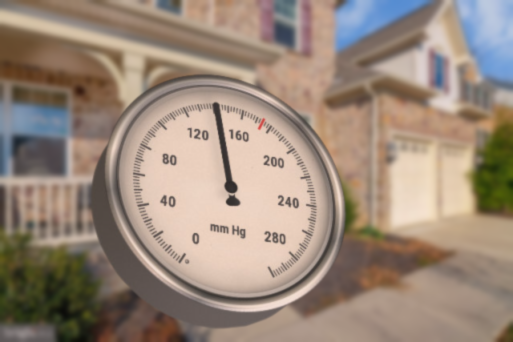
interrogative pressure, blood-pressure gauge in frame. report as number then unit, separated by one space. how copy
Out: 140 mmHg
